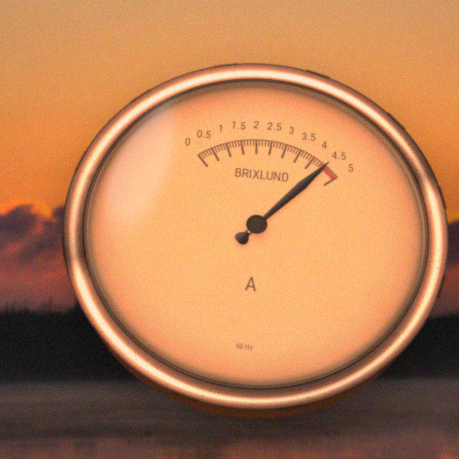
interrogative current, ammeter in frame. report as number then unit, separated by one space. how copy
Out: 4.5 A
